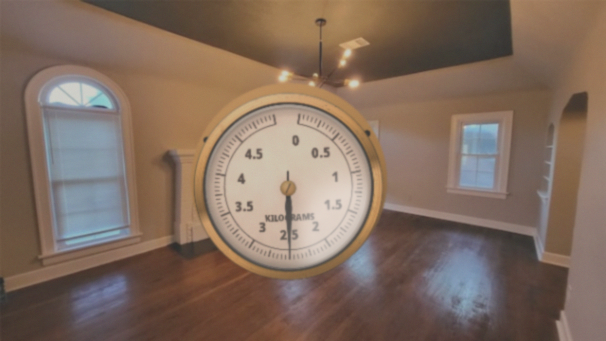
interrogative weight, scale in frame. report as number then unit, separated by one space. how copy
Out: 2.5 kg
